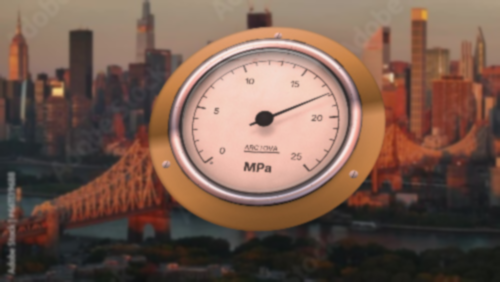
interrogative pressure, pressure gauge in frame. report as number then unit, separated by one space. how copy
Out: 18 MPa
